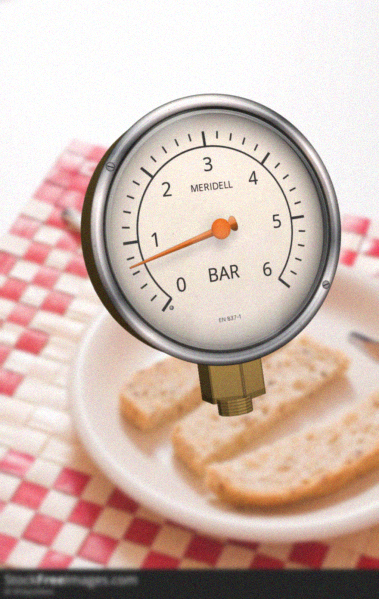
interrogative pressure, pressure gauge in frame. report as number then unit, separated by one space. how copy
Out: 0.7 bar
